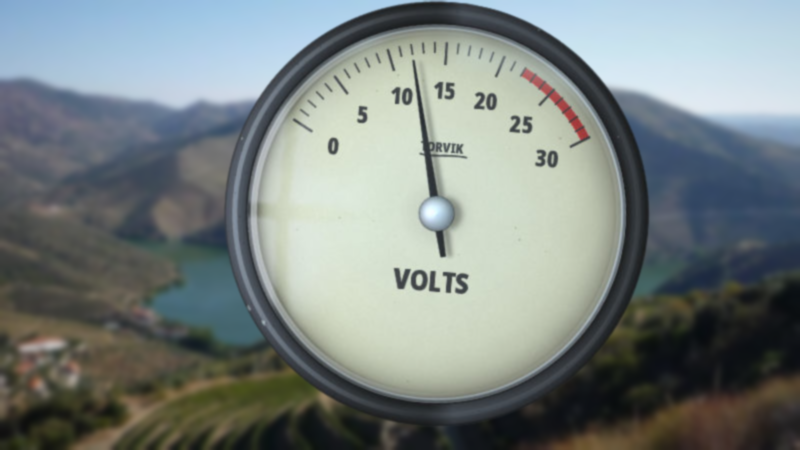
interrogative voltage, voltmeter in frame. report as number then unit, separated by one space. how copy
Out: 12 V
